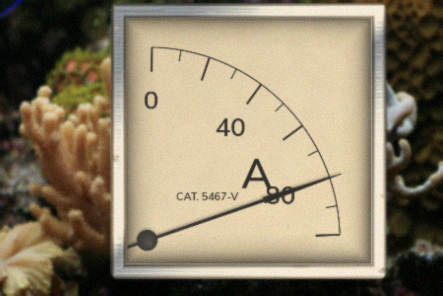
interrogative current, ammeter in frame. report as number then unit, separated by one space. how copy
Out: 80 A
